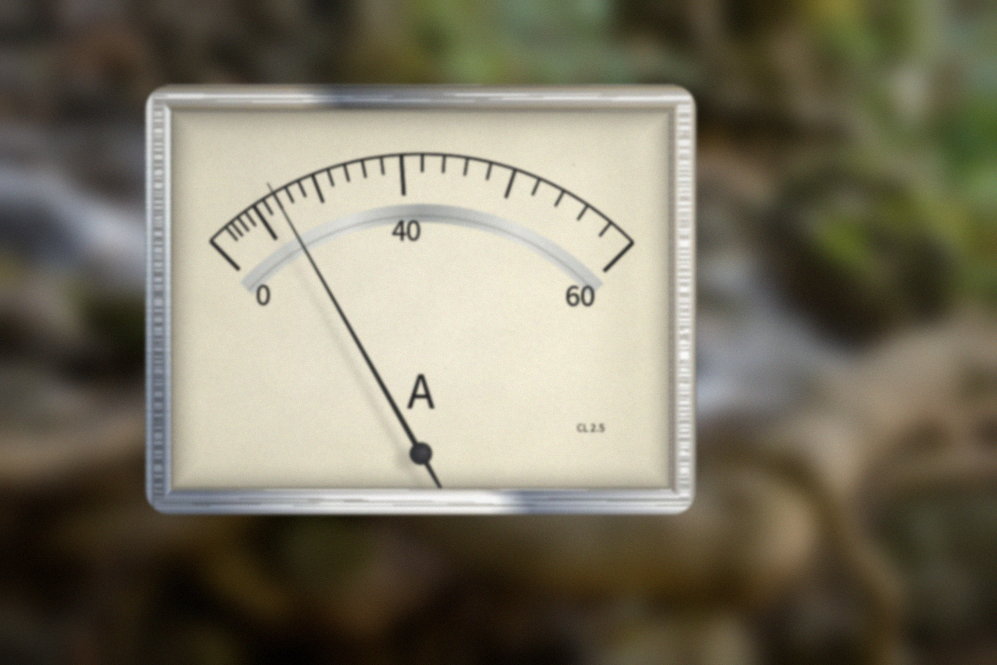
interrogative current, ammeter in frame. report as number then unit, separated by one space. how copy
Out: 24 A
